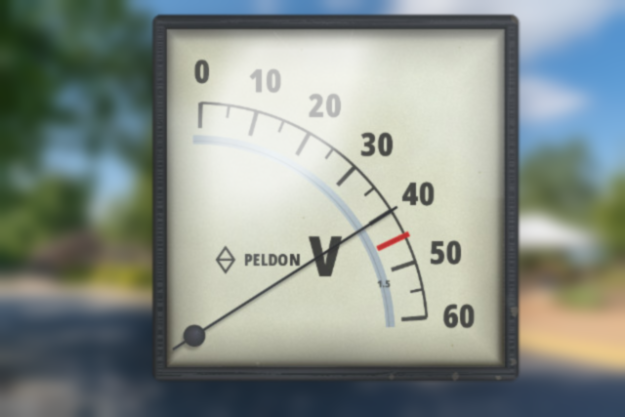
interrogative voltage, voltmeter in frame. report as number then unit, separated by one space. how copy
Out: 40 V
